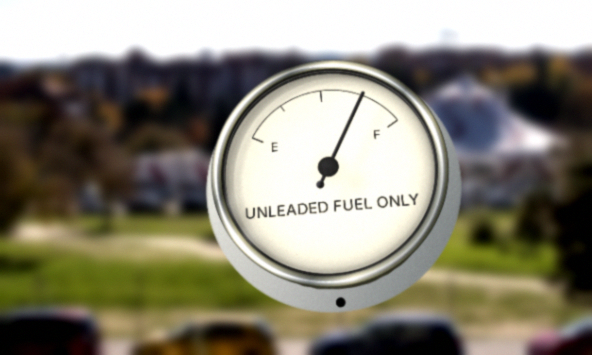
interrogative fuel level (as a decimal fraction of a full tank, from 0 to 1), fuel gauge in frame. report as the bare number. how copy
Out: 0.75
